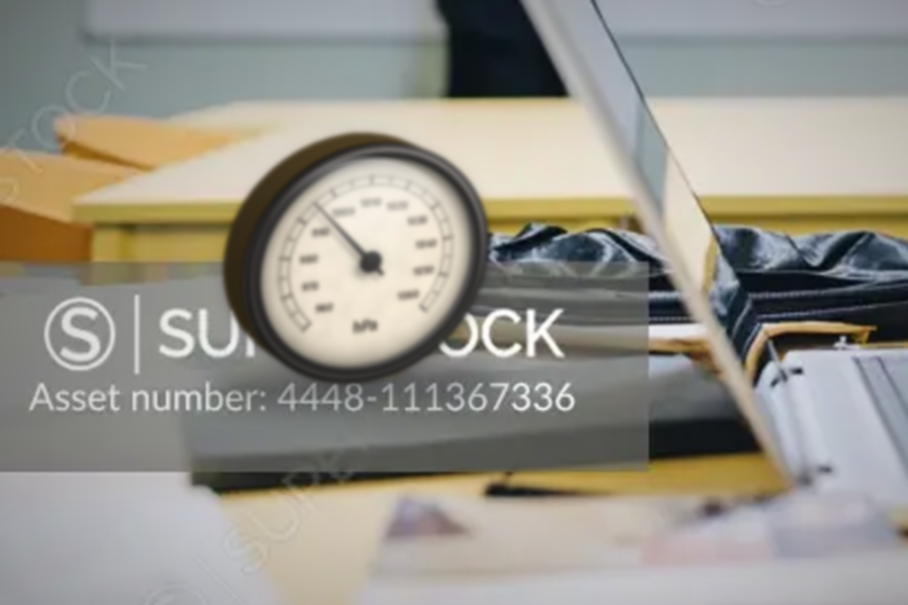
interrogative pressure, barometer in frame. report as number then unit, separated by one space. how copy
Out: 995 hPa
